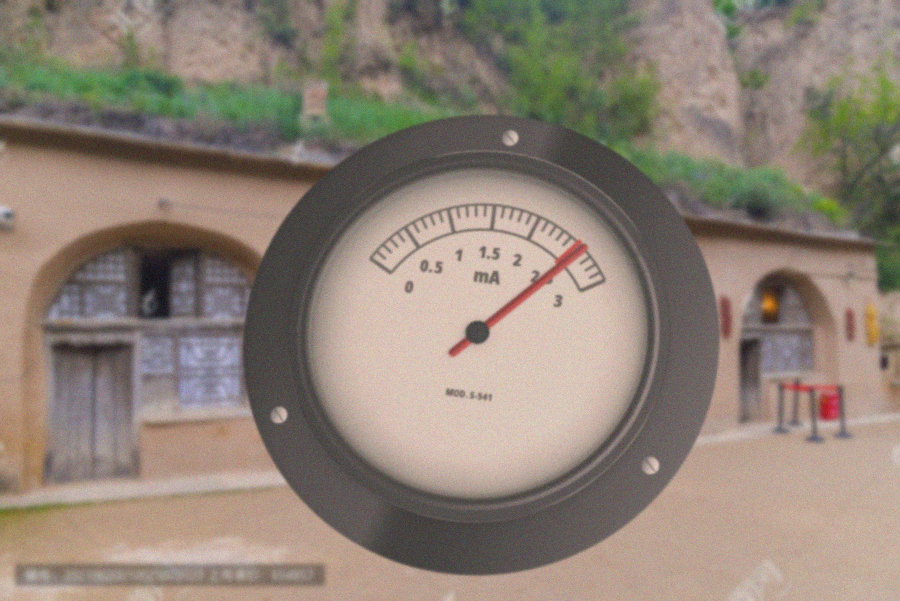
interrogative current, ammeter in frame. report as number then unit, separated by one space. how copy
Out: 2.6 mA
